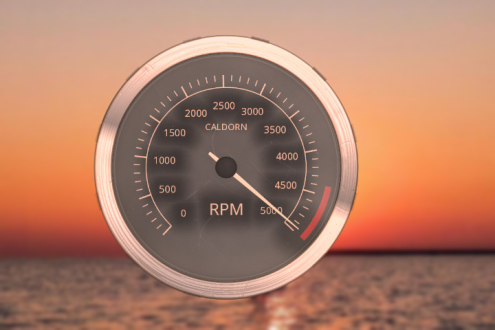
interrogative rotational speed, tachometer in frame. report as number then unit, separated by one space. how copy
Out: 4950 rpm
